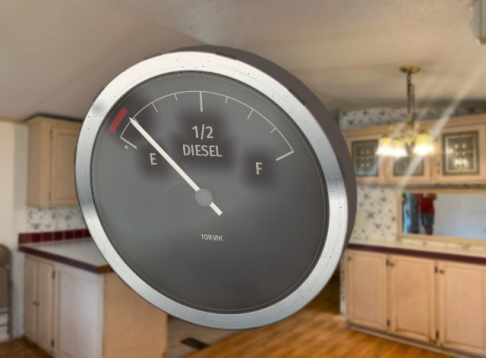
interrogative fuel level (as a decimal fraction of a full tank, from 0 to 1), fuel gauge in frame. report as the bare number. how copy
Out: 0.125
